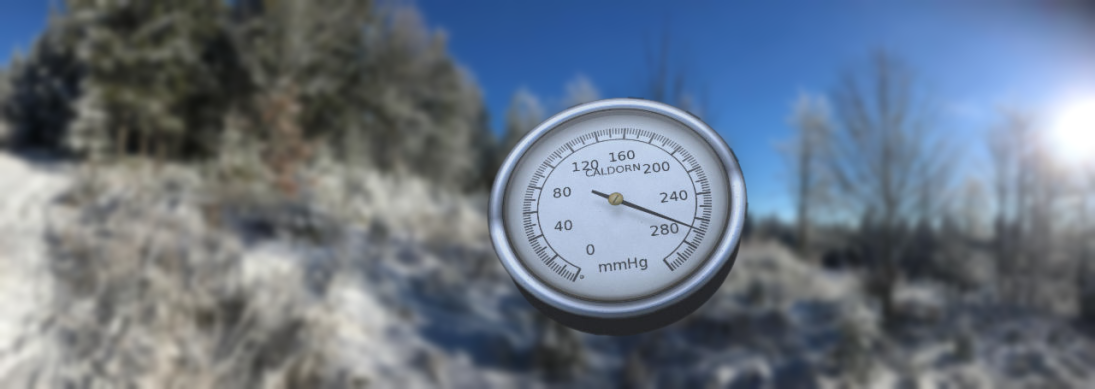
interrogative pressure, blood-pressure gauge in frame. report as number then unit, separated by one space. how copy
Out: 270 mmHg
